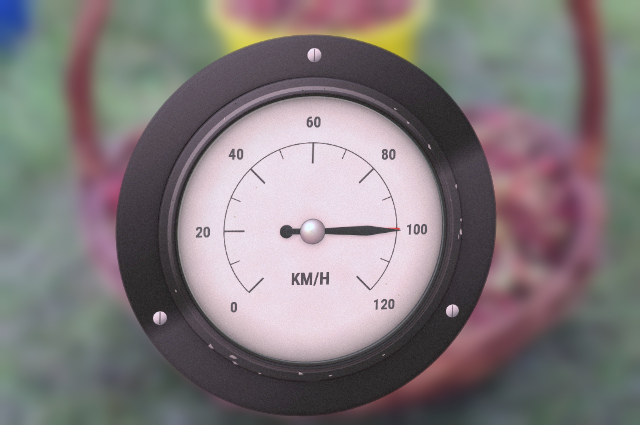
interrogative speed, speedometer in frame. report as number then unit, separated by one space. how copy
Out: 100 km/h
